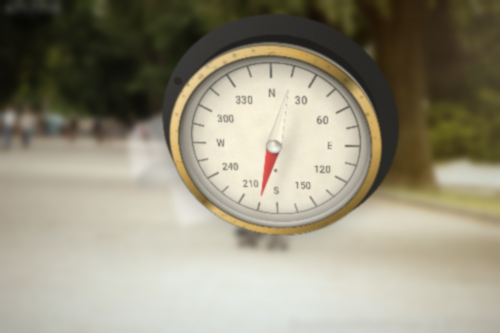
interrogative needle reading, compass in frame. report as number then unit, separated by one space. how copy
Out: 195 °
